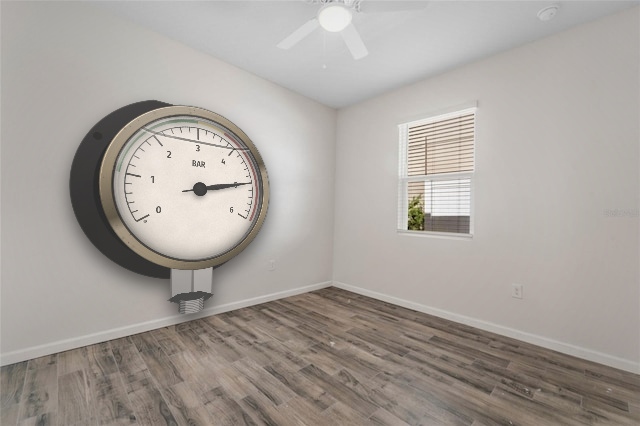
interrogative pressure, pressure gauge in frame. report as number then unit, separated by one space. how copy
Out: 5 bar
